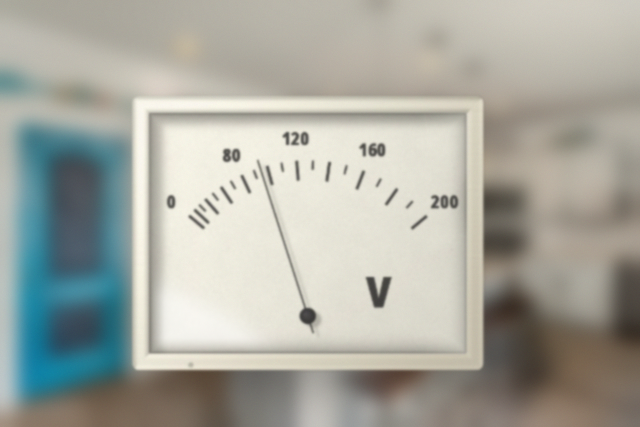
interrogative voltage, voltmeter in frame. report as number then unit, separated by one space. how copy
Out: 95 V
